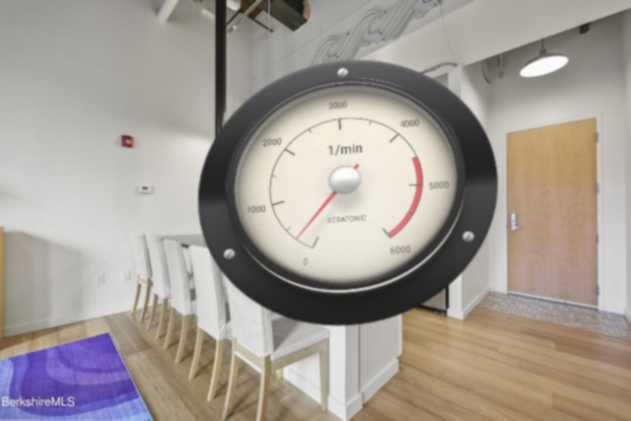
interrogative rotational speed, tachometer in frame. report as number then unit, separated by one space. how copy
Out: 250 rpm
